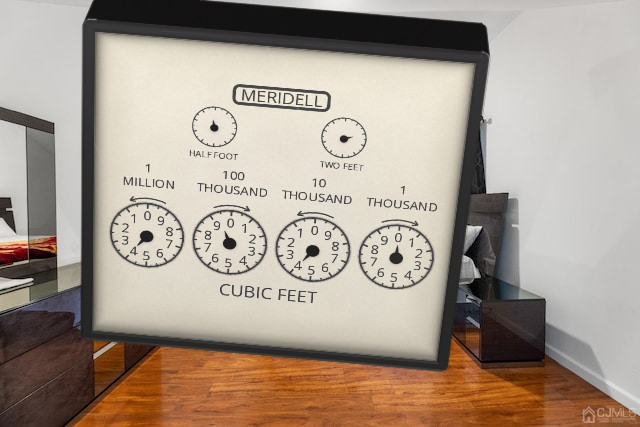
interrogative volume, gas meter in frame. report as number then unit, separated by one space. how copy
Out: 394000 ft³
